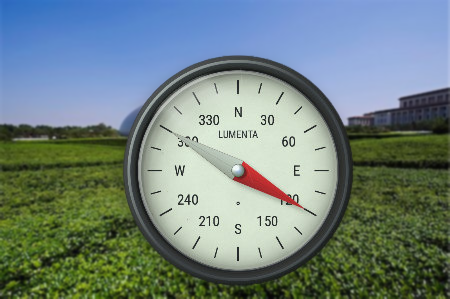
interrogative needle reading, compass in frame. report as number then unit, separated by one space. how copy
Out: 120 °
